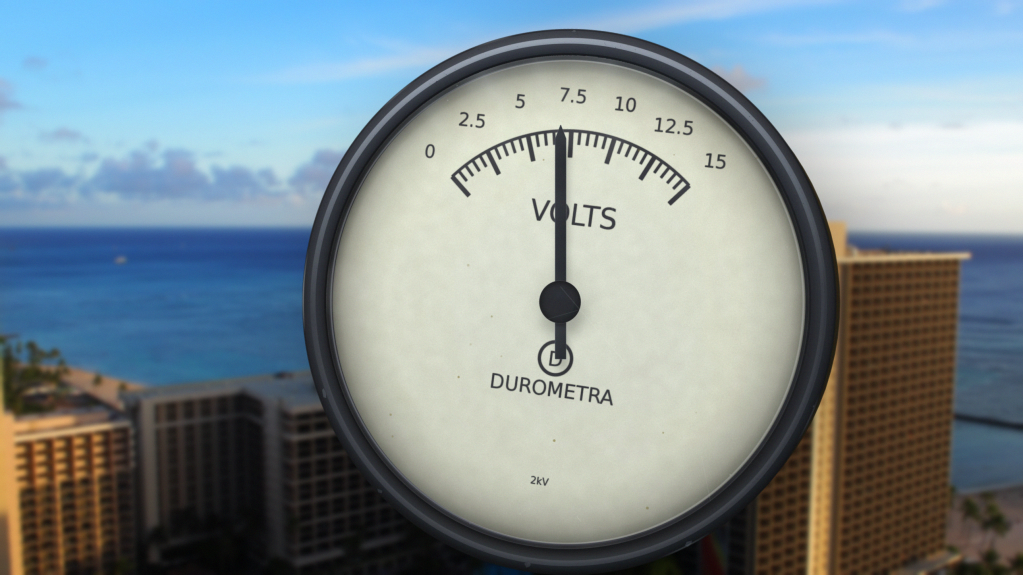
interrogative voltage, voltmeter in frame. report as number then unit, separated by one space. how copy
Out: 7 V
